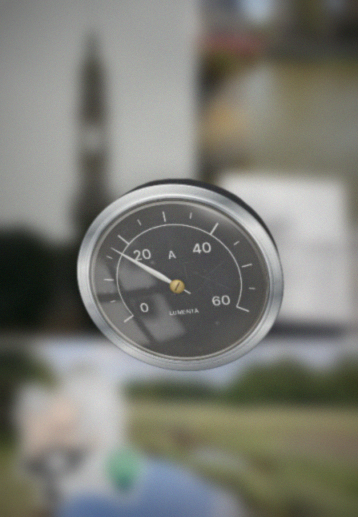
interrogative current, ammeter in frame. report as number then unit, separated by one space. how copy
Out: 17.5 A
